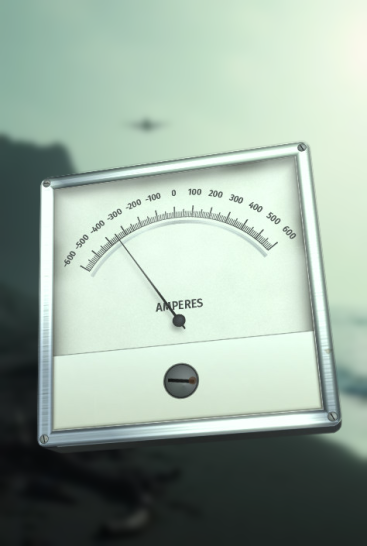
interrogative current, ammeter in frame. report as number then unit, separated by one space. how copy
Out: -350 A
